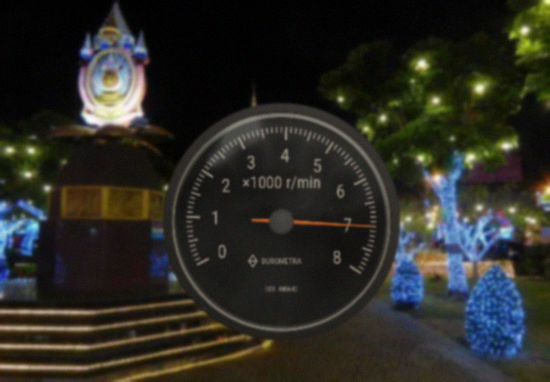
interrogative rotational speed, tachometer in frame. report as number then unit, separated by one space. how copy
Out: 7000 rpm
